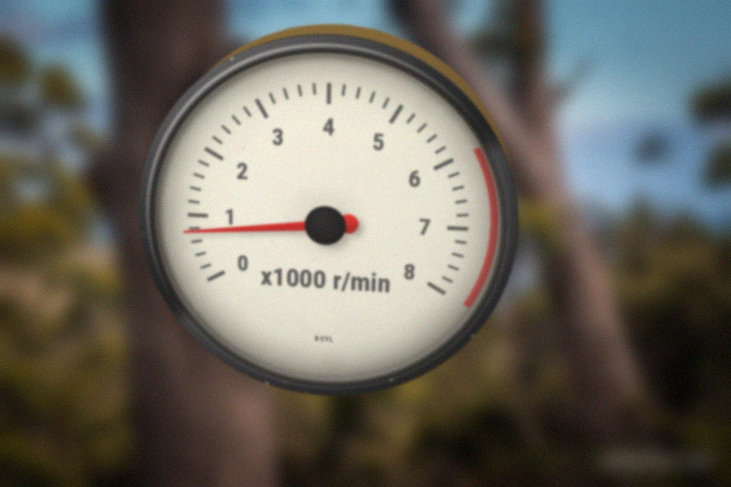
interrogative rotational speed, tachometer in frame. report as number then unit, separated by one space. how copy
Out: 800 rpm
